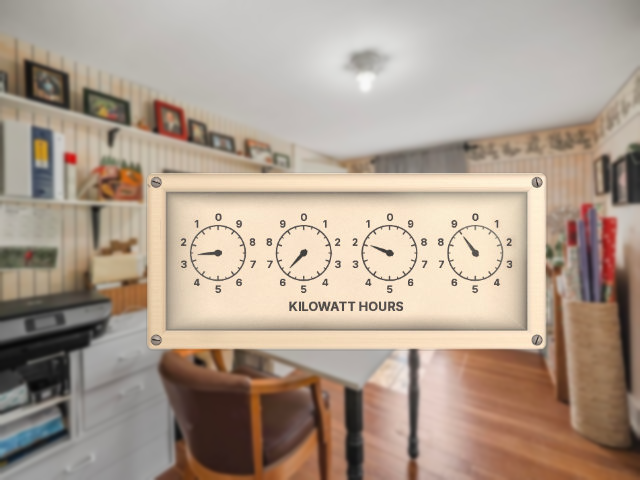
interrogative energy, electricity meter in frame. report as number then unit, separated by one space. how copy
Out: 2619 kWh
